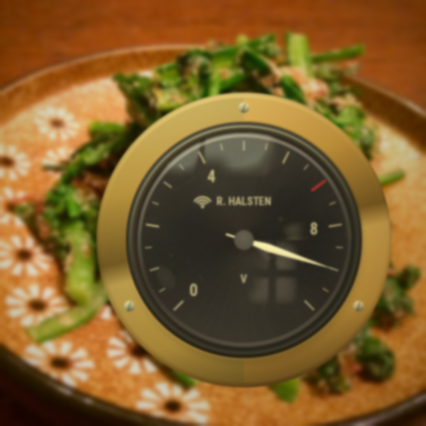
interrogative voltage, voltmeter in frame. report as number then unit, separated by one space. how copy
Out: 9 V
